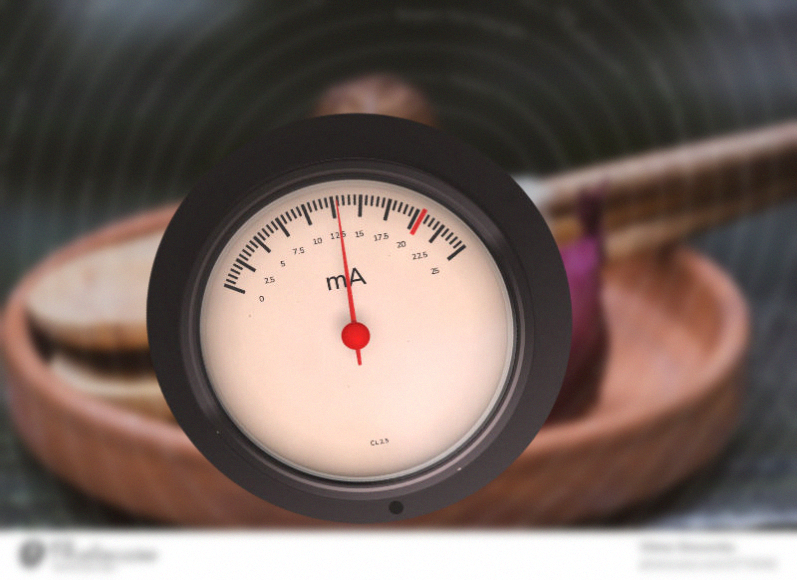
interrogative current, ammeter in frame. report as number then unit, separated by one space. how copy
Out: 13 mA
